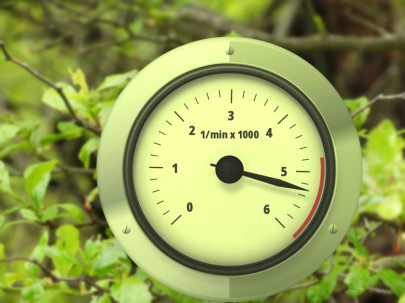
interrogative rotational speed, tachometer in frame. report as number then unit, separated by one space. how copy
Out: 5300 rpm
